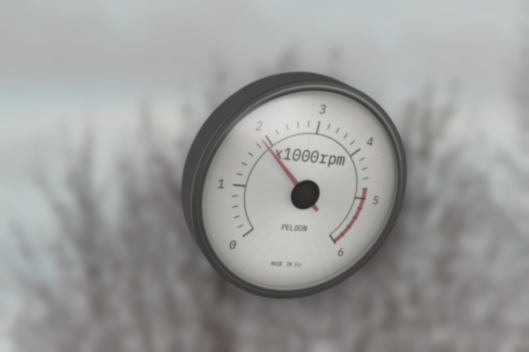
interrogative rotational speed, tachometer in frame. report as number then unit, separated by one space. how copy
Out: 1900 rpm
